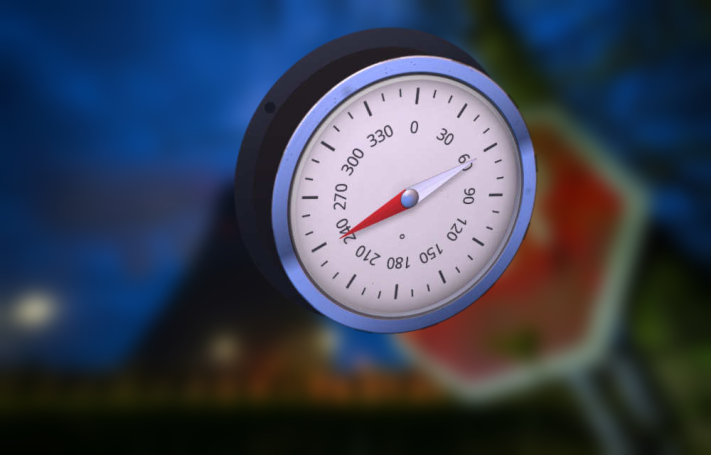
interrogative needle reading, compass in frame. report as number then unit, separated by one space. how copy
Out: 240 °
